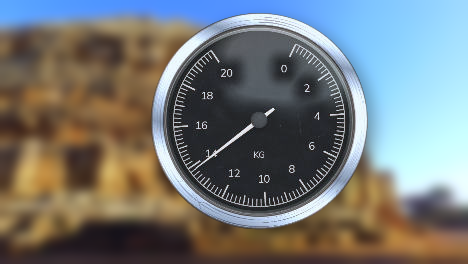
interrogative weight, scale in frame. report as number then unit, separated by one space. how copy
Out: 13.8 kg
